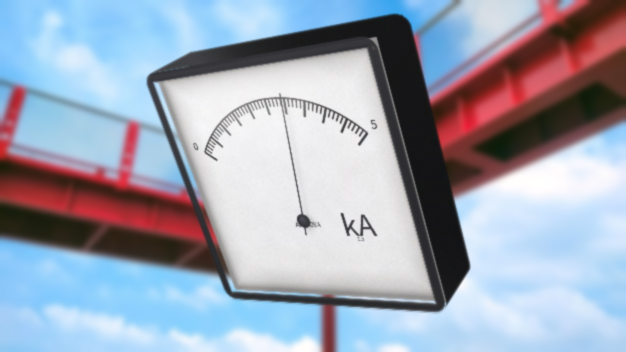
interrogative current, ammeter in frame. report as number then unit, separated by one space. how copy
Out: 3 kA
